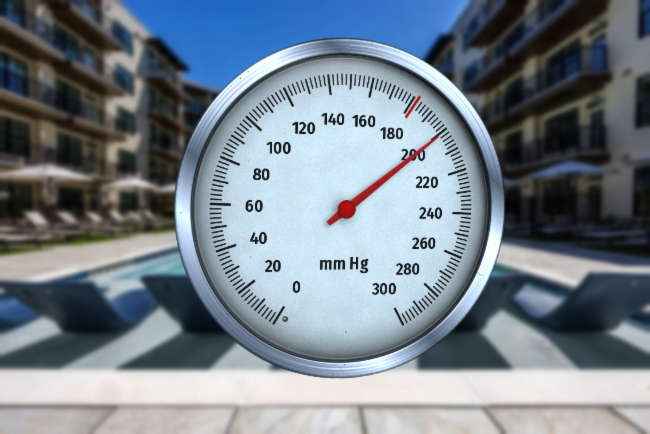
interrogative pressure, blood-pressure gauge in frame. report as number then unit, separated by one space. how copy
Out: 200 mmHg
